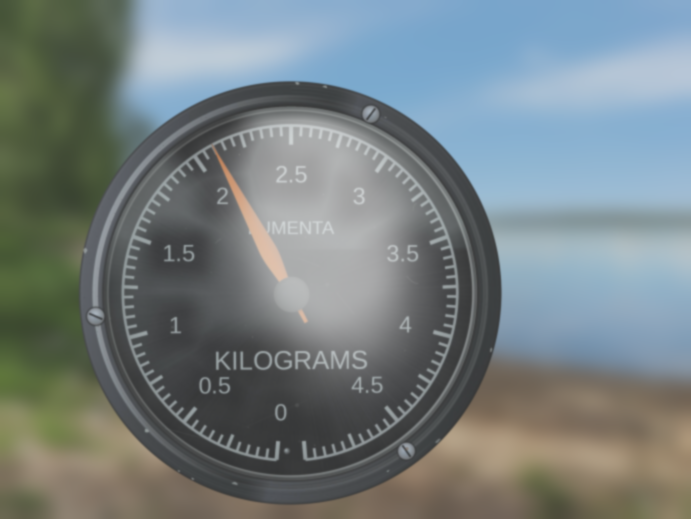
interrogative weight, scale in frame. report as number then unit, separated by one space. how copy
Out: 2.1 kg
